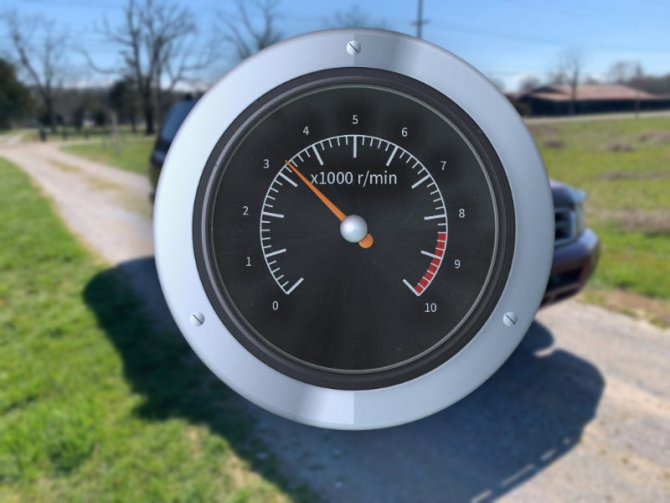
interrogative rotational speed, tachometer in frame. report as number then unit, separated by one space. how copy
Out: 3300 rpm
